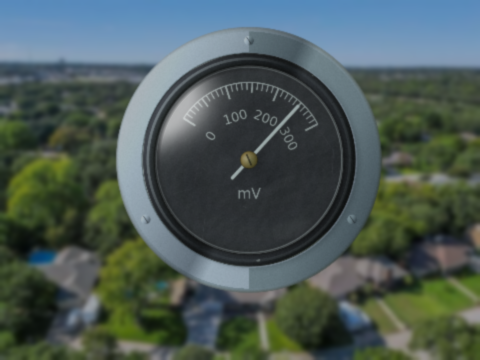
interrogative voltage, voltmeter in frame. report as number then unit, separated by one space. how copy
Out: 250 mV
